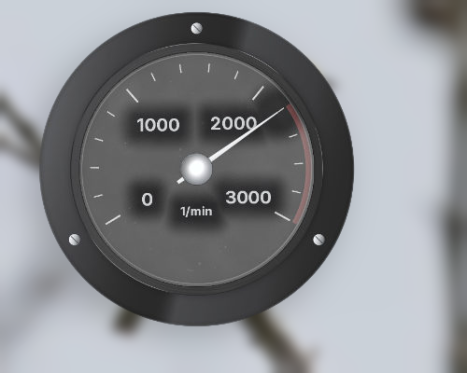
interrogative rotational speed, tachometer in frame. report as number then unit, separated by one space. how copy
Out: 2200 rpm
